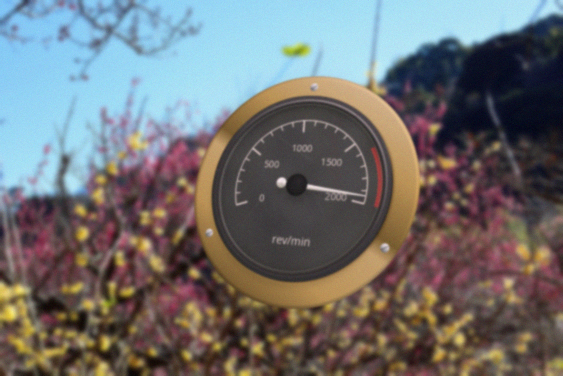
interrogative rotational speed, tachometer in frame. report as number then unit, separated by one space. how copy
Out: 1950 rpm
